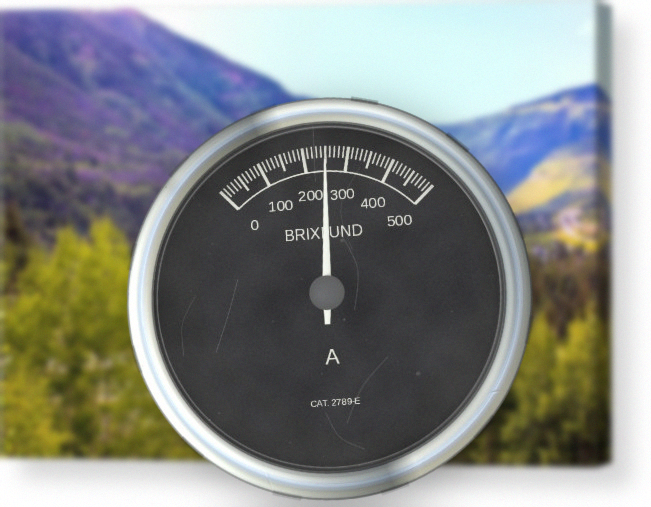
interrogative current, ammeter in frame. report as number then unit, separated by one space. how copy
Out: 250 A
